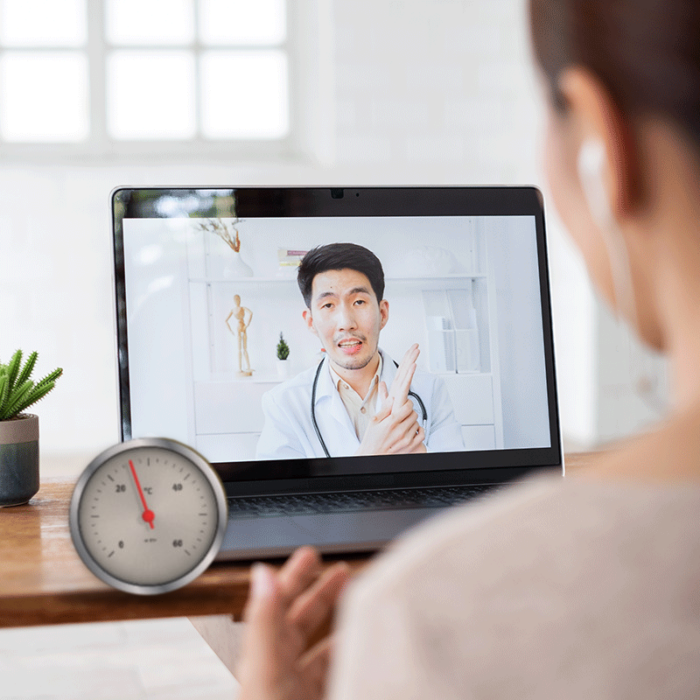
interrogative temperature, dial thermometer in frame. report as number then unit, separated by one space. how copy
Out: 26 °C
